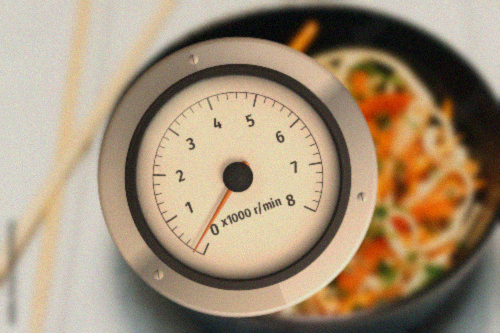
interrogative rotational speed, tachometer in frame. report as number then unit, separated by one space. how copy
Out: 200 rpm
